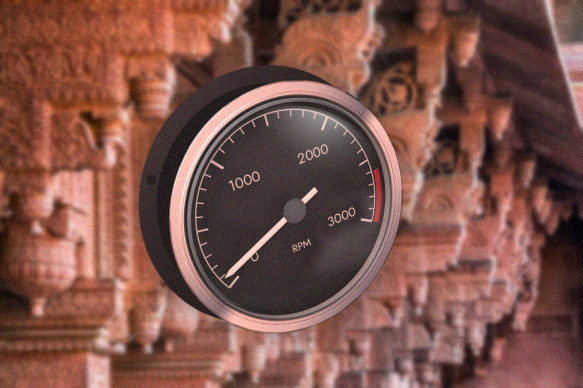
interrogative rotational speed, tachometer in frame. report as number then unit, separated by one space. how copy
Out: 100 rpm
